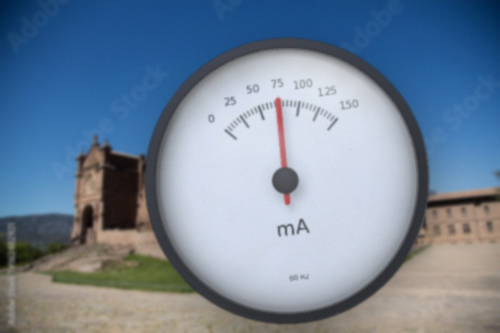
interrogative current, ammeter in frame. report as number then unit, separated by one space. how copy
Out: 75 mA
